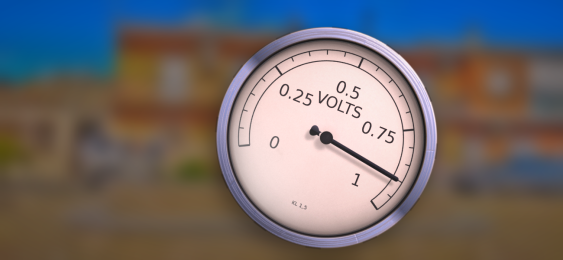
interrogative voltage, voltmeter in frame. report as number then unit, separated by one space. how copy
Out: 0.9 V
